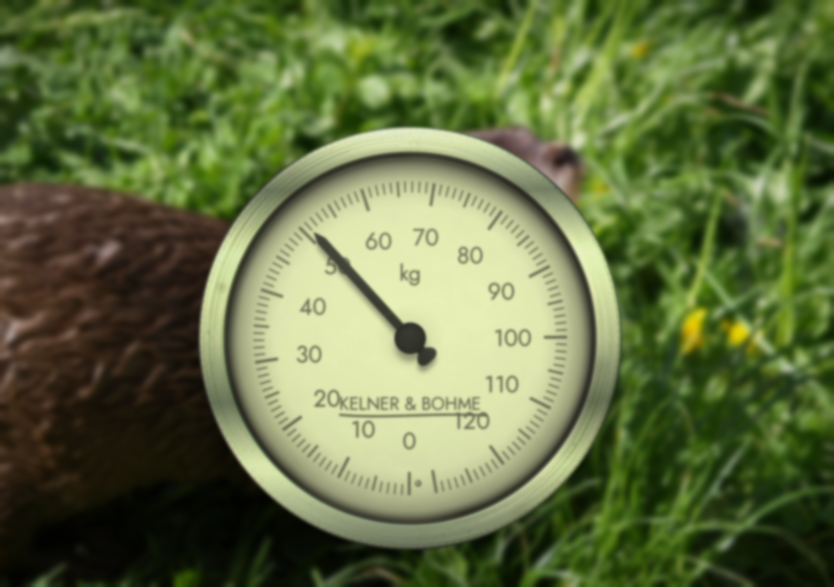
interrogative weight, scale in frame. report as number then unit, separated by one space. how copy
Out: 51 kg
